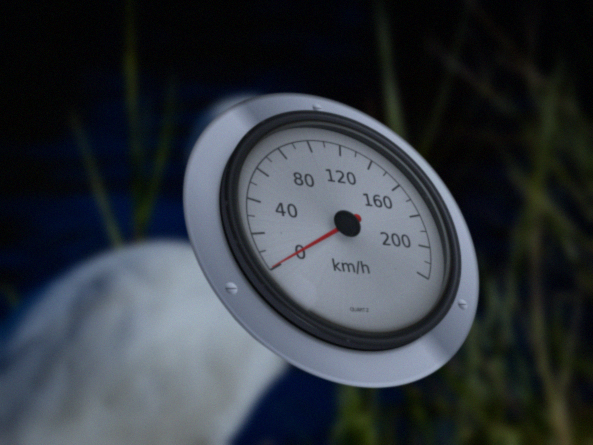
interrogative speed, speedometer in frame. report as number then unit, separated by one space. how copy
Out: 0 km/h
